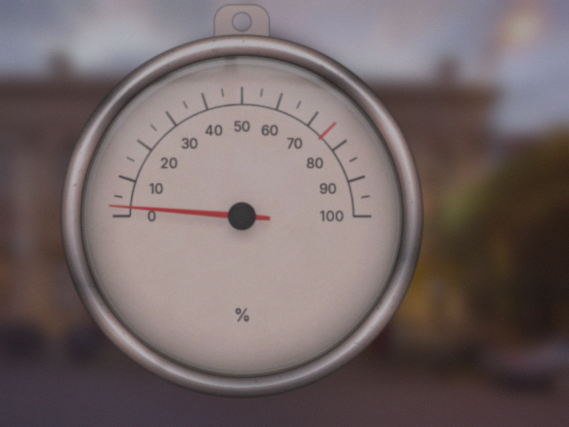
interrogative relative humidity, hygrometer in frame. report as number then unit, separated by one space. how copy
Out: 2.5 %
